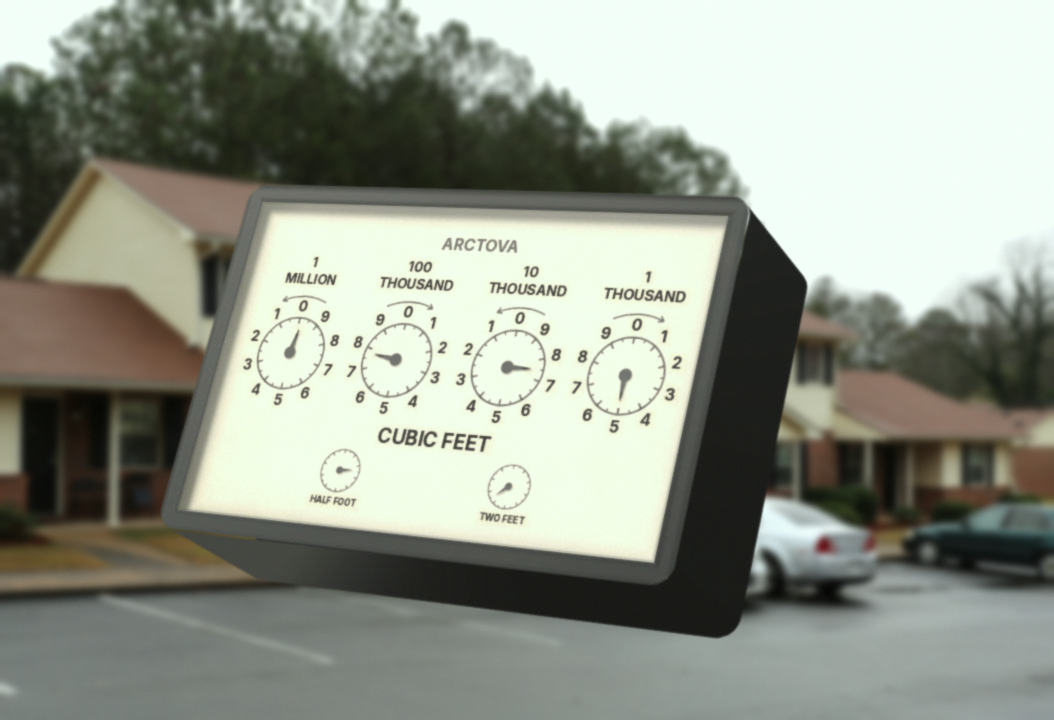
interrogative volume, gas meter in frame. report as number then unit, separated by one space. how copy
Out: 977500 ft³
